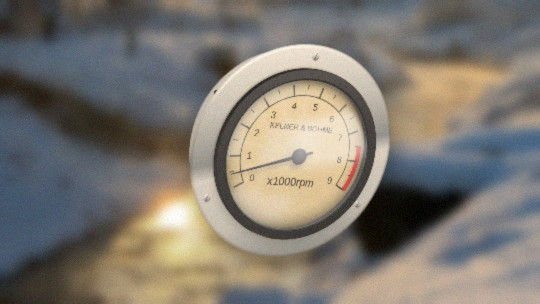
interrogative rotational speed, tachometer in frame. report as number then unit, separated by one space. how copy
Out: 500 rpm
